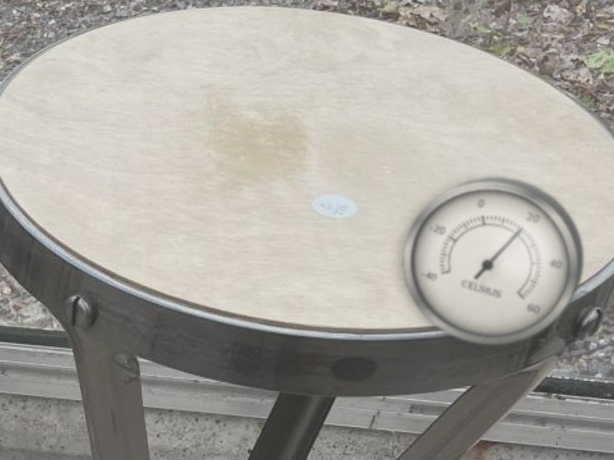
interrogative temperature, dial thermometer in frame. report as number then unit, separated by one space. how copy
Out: 20 °C
